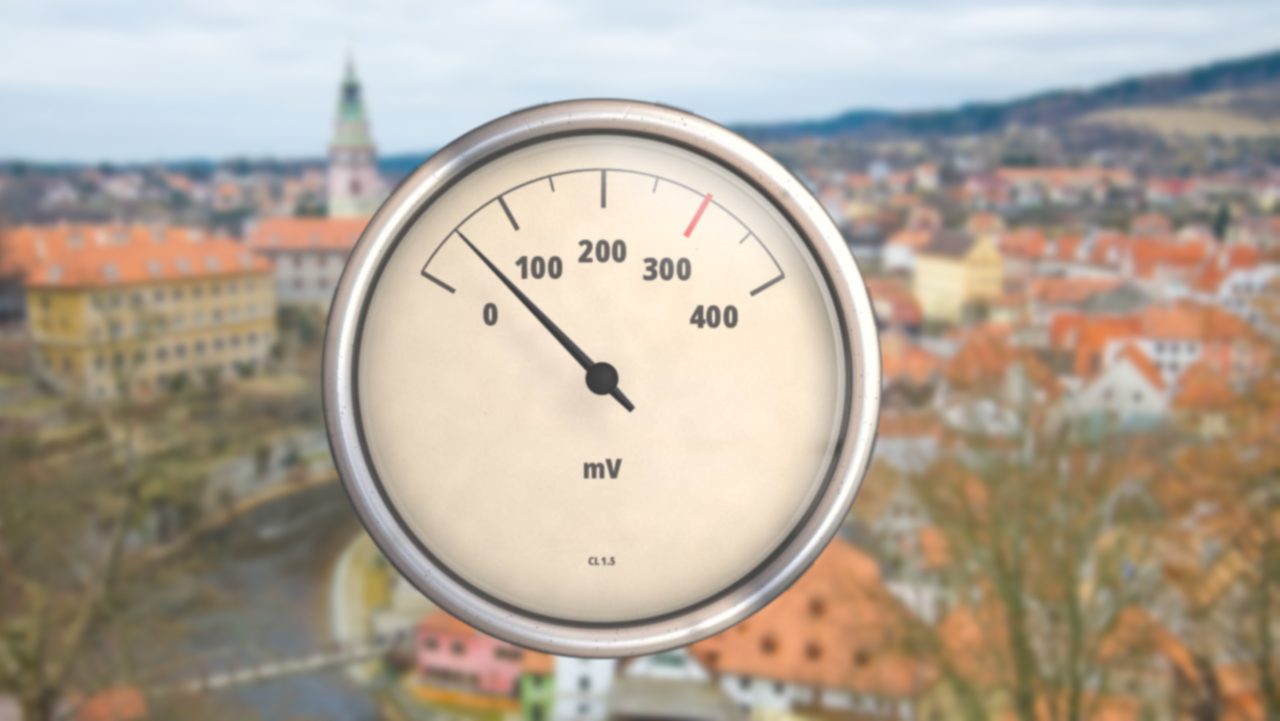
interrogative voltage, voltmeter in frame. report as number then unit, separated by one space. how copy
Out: 50 mV
